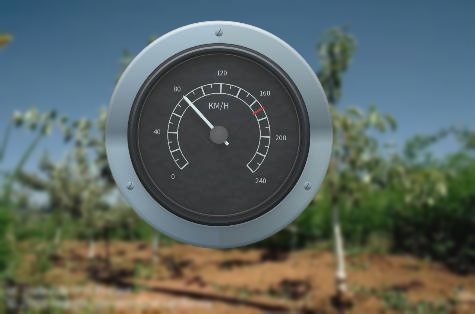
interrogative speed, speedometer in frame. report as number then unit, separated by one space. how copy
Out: 80 km/h
